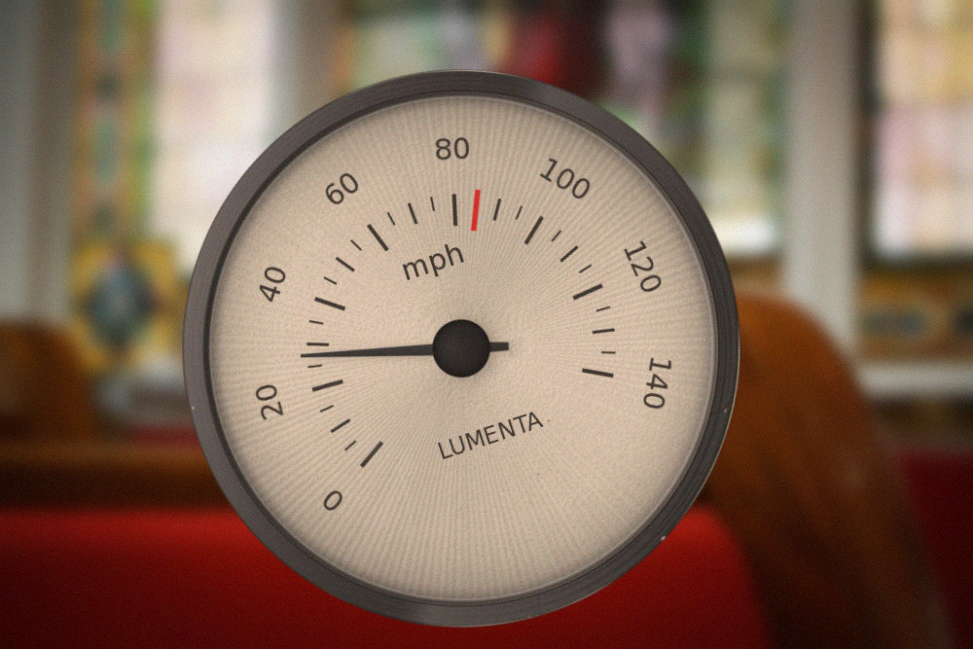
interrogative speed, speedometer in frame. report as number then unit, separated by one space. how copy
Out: 27.5 mph
